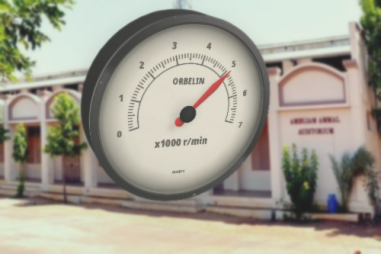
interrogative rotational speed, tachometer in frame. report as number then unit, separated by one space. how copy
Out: 5000 rpm
